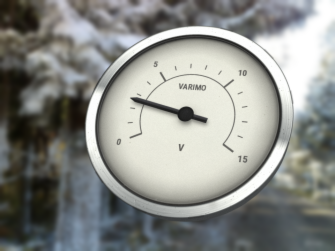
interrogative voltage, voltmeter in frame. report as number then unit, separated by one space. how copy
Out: 2.5 V
